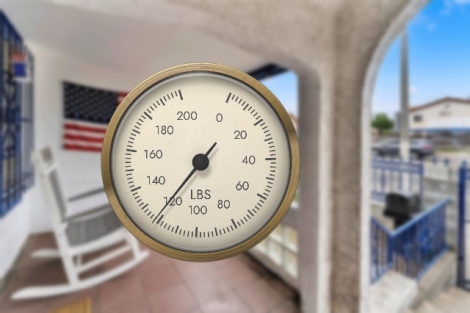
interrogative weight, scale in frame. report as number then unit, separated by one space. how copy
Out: 122 lb
